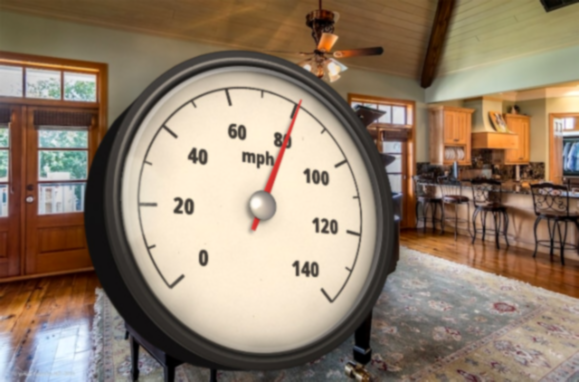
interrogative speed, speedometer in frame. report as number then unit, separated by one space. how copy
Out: 80 mph
